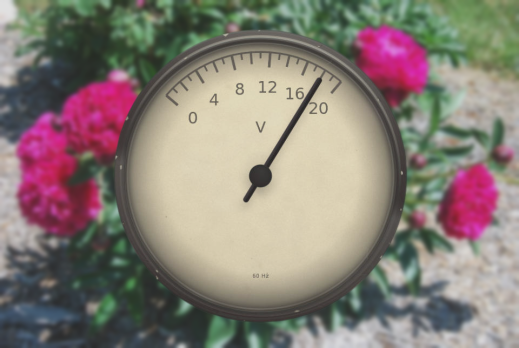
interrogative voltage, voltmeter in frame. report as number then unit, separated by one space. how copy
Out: 18 V
